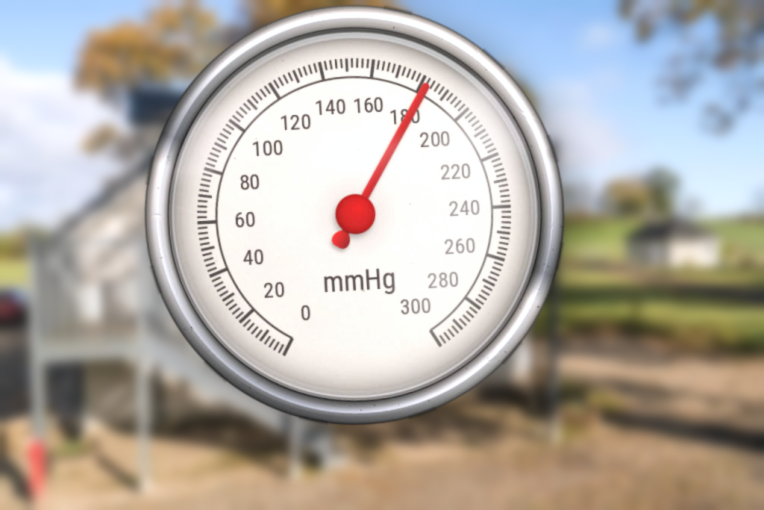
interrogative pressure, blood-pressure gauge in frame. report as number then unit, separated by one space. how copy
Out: 182 mmHg
